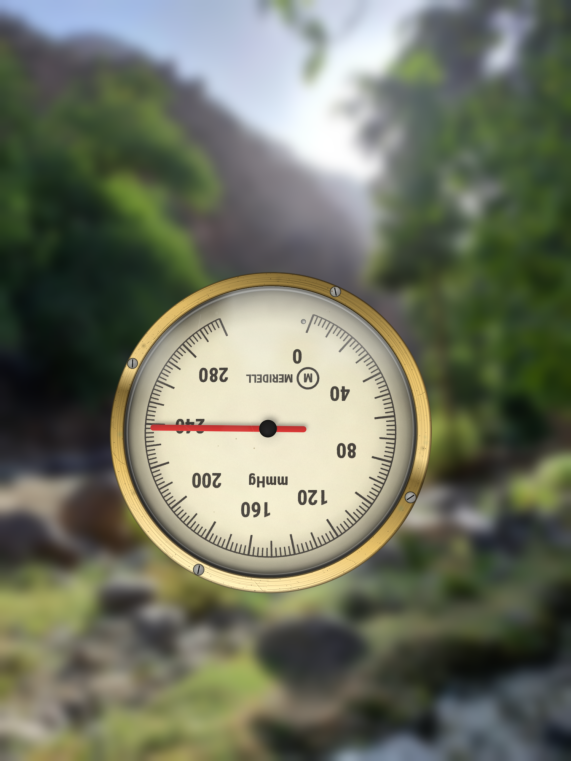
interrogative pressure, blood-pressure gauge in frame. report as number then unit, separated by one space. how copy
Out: 238 mmHg
